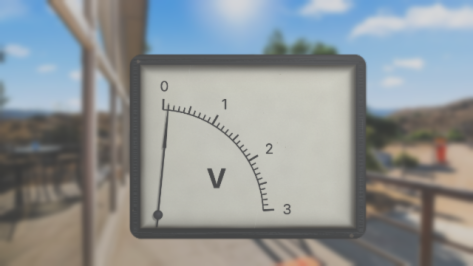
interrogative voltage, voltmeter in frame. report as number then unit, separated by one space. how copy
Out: 0.1 V
